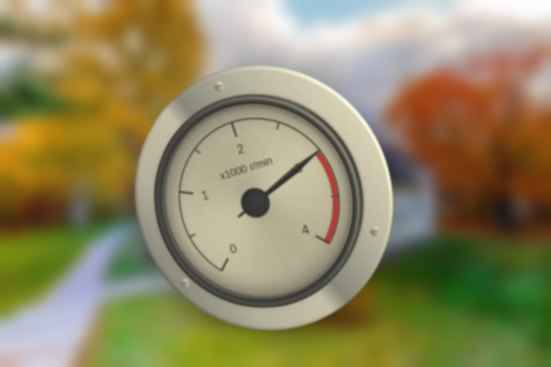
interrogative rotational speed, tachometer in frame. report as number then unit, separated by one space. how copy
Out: 3000 rpm
